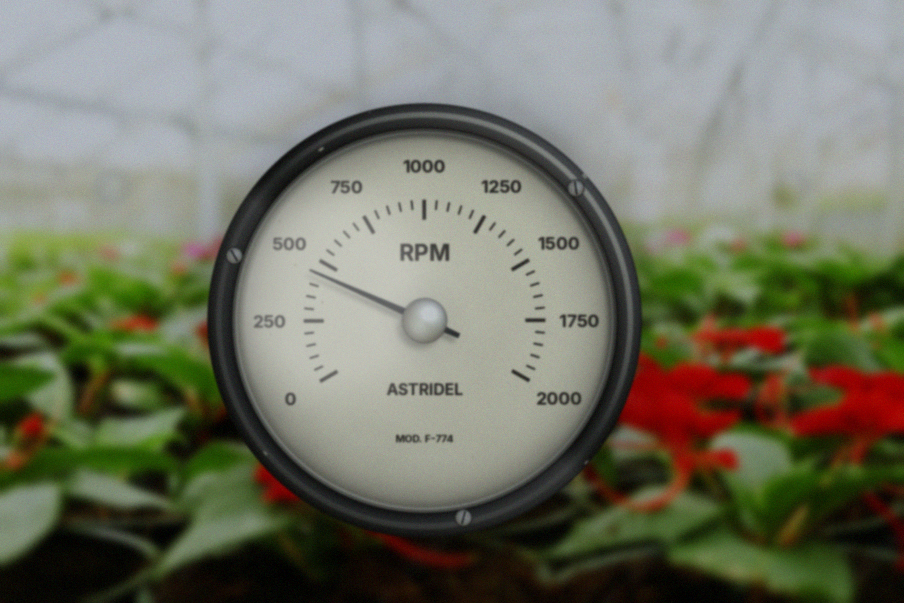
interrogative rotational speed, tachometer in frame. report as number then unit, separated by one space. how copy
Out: 450 rpm
